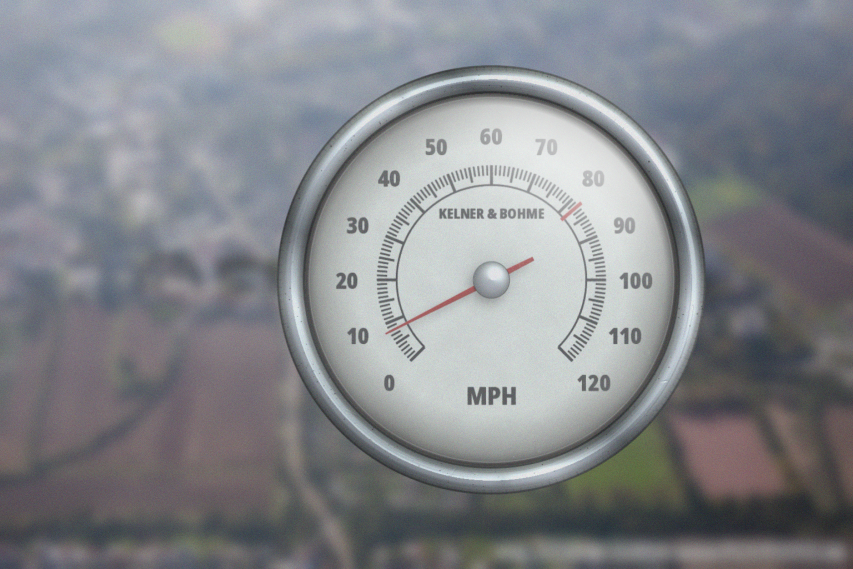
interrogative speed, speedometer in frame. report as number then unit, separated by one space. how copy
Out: 8 mph
